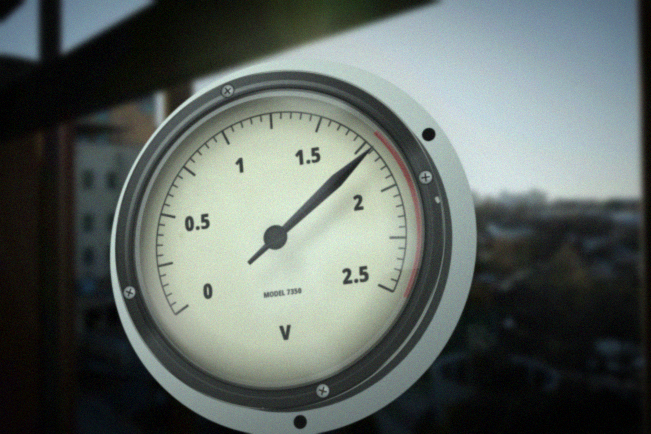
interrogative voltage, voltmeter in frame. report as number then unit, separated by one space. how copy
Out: 1.8 V
